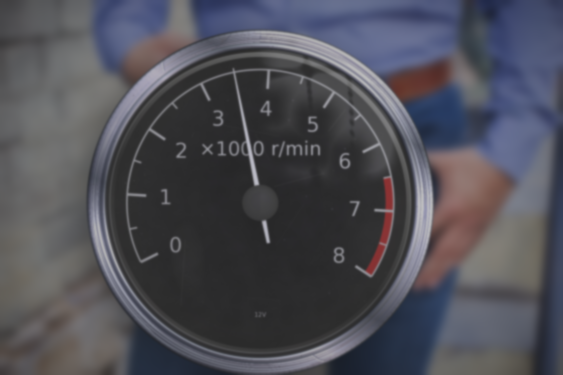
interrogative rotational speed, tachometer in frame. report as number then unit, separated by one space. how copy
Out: 3500 rpm
